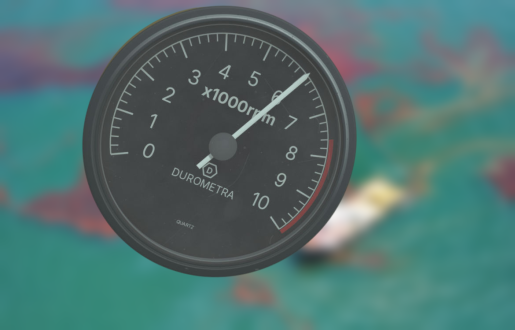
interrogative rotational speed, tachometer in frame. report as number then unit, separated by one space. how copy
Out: 6000 rpm
